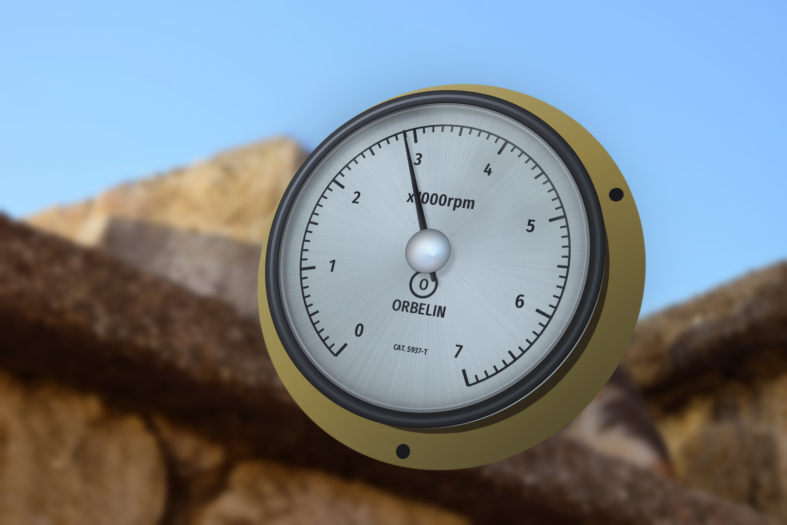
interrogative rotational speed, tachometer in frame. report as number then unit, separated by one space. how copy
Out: 2900 rpm
